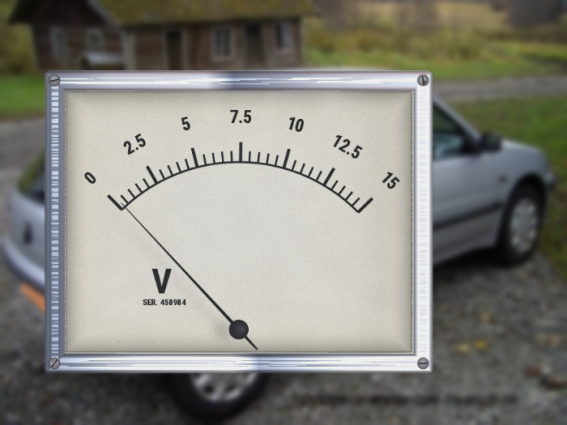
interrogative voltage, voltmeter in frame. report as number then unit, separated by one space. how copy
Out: 0.25 V
